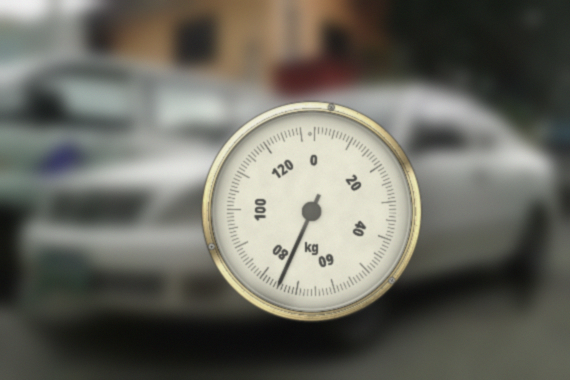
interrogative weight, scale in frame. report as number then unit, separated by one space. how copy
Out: 75 kg
